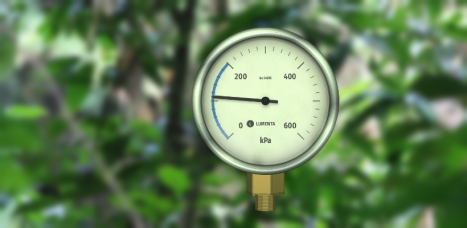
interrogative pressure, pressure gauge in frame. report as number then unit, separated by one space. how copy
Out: 110 kPa
